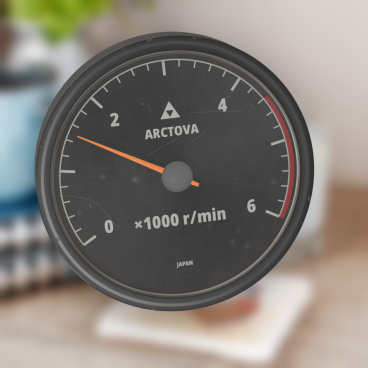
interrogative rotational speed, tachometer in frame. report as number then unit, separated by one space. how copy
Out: 1500 rpm
